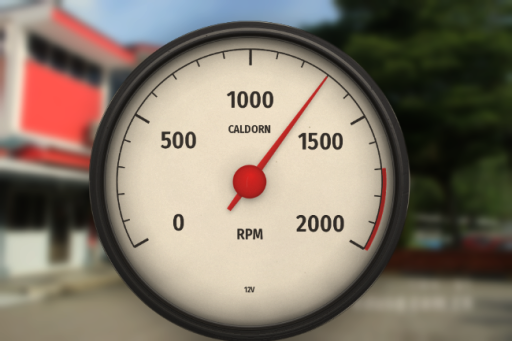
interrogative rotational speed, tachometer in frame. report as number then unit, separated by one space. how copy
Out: 1300 rpm
